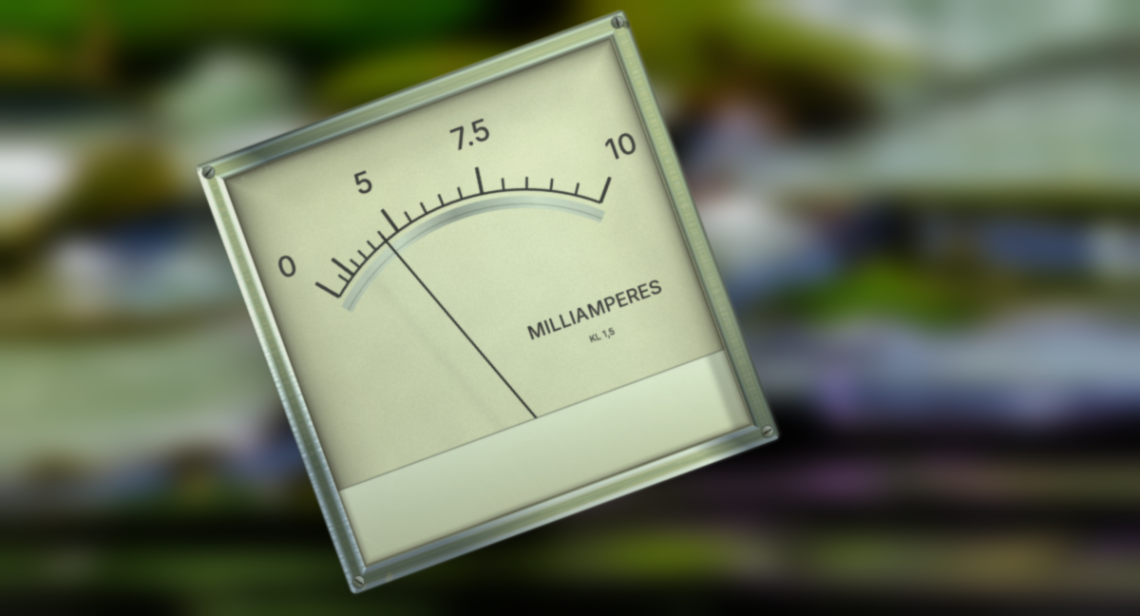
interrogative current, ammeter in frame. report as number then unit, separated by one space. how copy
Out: 4.5 mA
